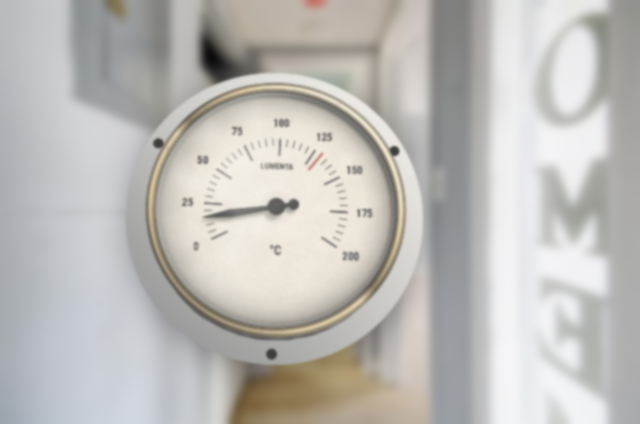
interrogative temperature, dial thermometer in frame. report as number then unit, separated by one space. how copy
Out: 15 °C
